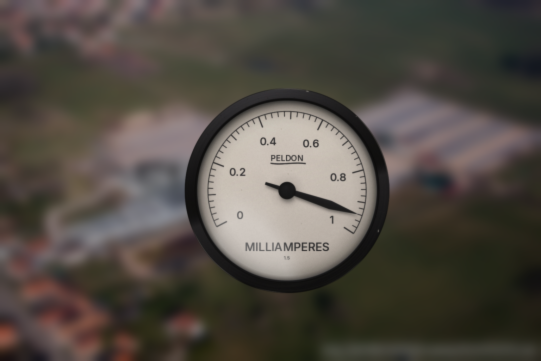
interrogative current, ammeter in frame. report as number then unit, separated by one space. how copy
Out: 0.94 mA
